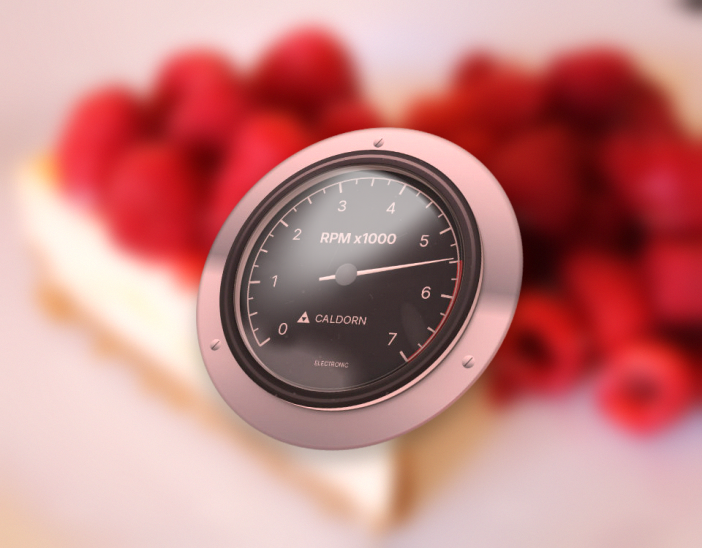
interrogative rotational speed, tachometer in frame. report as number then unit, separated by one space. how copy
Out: 5500 rpm
